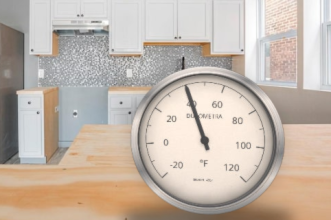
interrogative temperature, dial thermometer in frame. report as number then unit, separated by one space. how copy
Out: 40 °F
